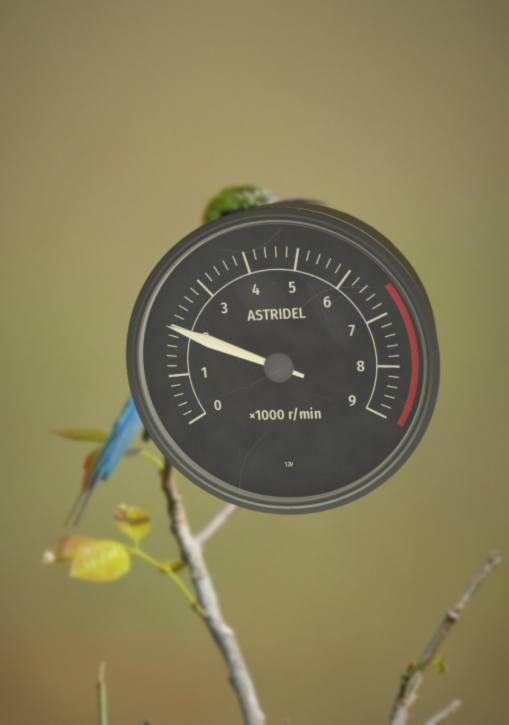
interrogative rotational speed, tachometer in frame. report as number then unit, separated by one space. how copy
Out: 2000 rpm
